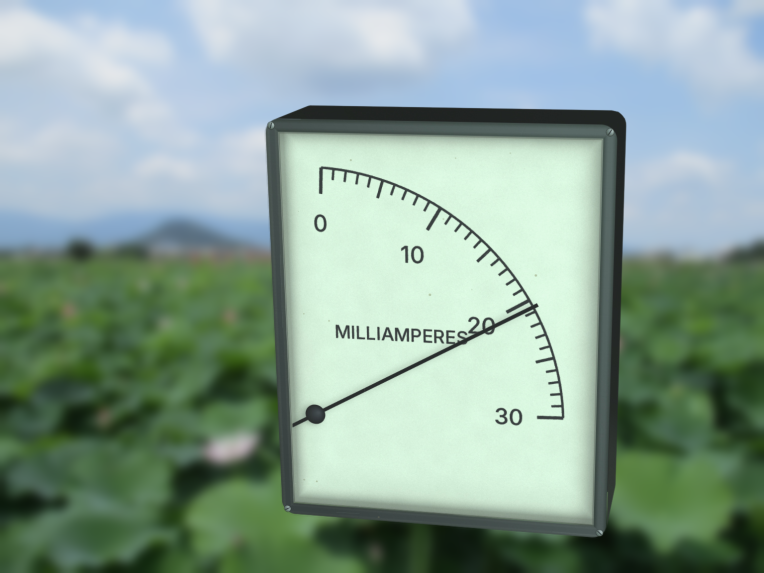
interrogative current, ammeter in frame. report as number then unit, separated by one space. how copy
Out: 20.5 mA
